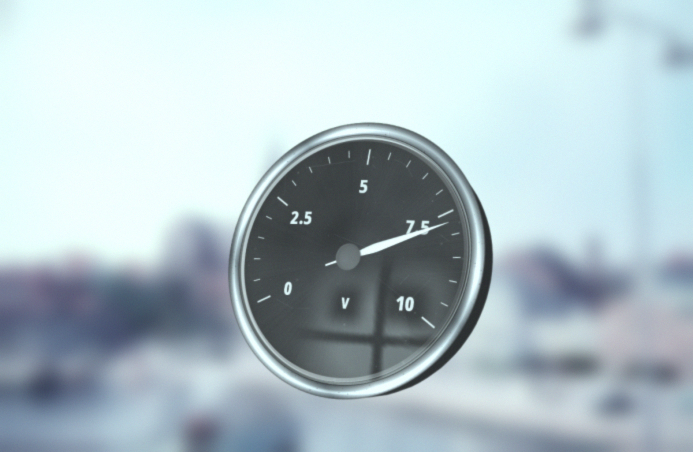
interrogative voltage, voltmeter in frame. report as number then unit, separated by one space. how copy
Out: 7.75 V
